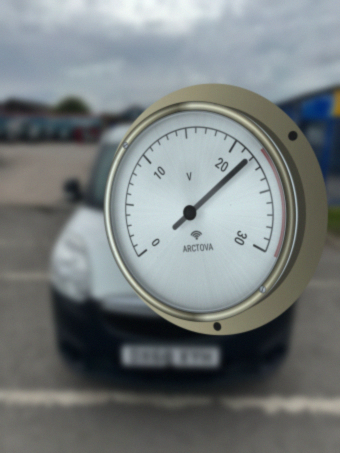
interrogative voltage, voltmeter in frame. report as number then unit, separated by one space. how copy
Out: 22 V
